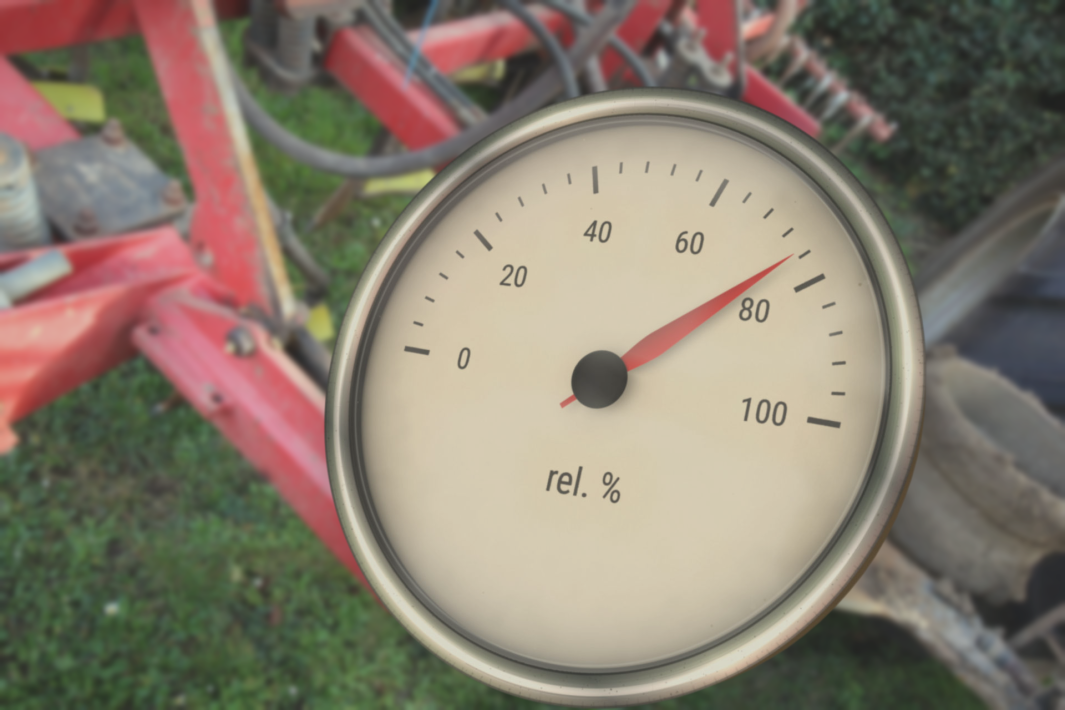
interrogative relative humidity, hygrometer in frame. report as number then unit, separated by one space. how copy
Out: 76 %
